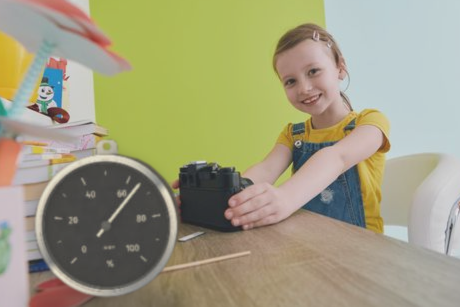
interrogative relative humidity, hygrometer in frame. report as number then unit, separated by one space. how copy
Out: 65 %
